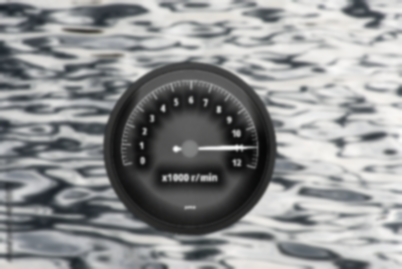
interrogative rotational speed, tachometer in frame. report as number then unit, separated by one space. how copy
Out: 11000 rpm
